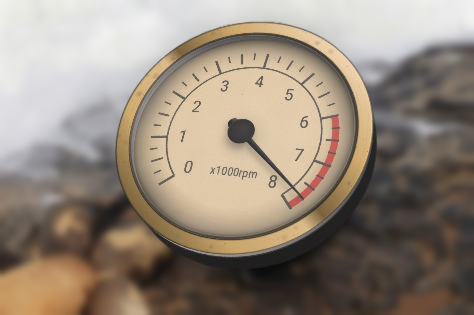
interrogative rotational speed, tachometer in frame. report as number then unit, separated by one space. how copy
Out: 7750 rpm
